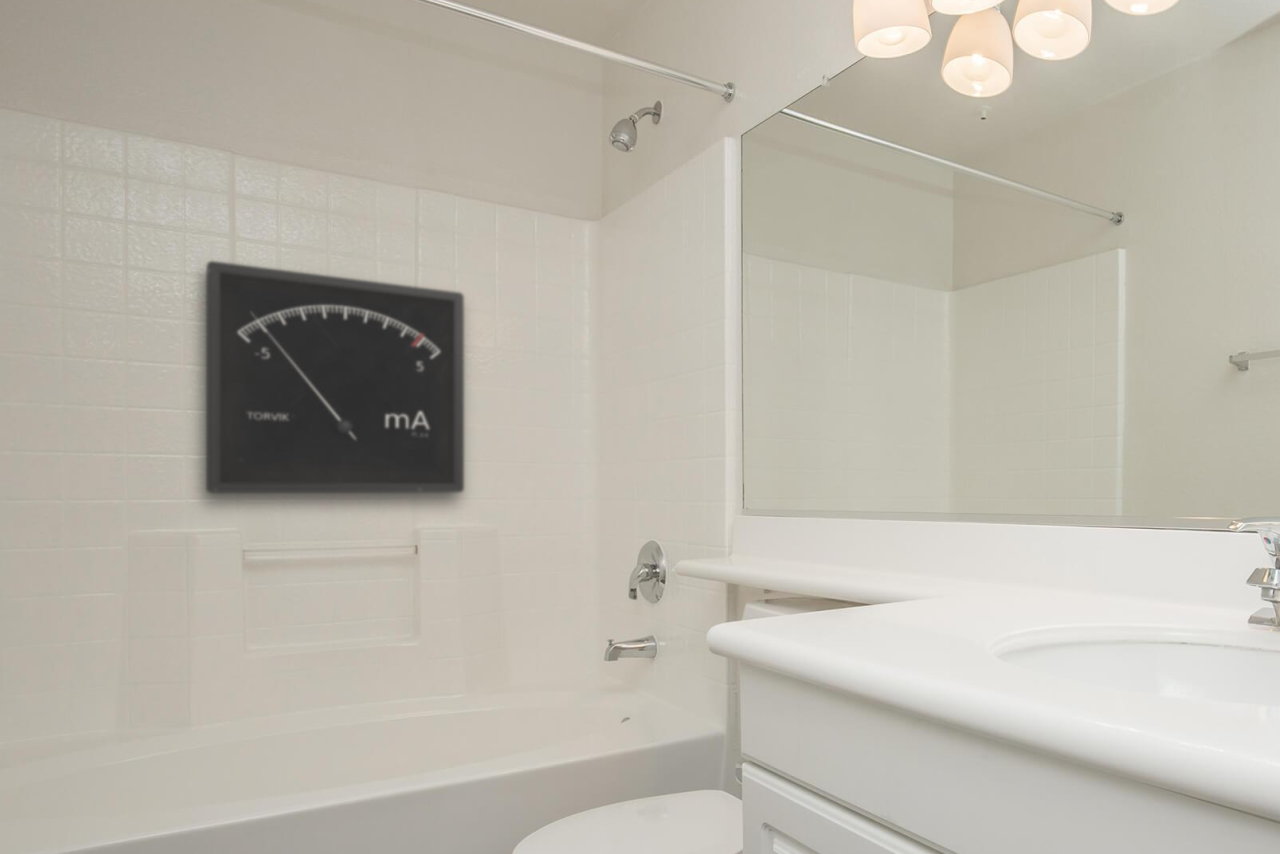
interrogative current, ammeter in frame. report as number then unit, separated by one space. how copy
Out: -4 mA
